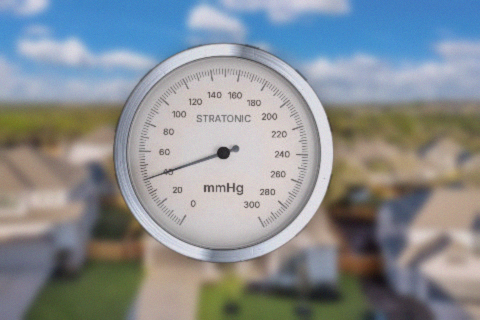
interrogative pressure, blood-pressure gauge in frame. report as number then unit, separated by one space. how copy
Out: 40 mmHg
